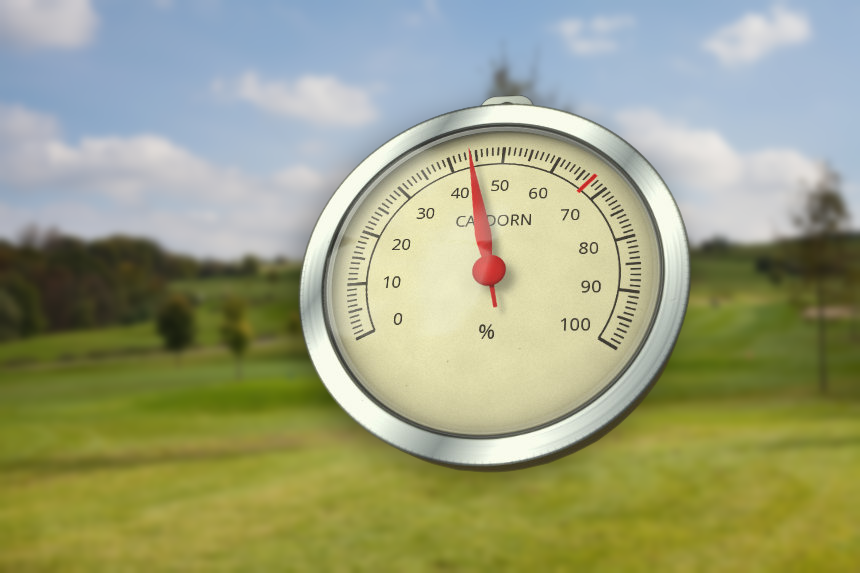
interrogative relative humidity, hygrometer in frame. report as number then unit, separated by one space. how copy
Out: 44 %
